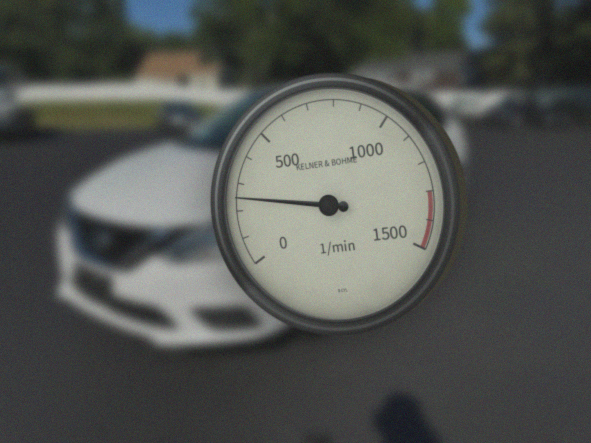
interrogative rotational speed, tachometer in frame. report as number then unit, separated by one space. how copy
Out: 250 rpm
